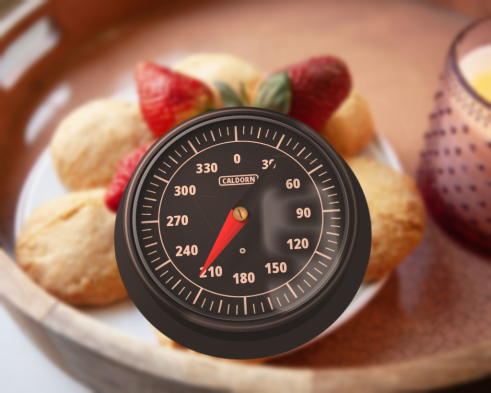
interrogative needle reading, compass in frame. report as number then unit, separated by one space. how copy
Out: 215 °
